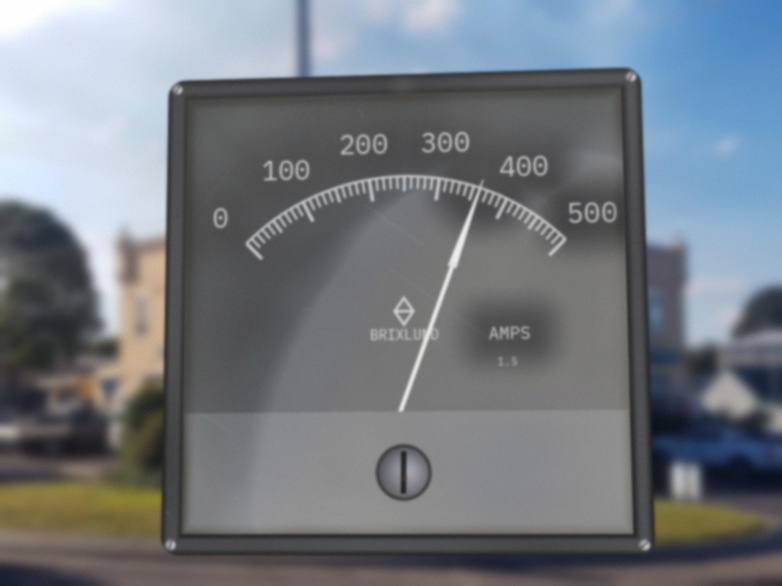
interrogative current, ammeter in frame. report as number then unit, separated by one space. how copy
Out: 360 A
